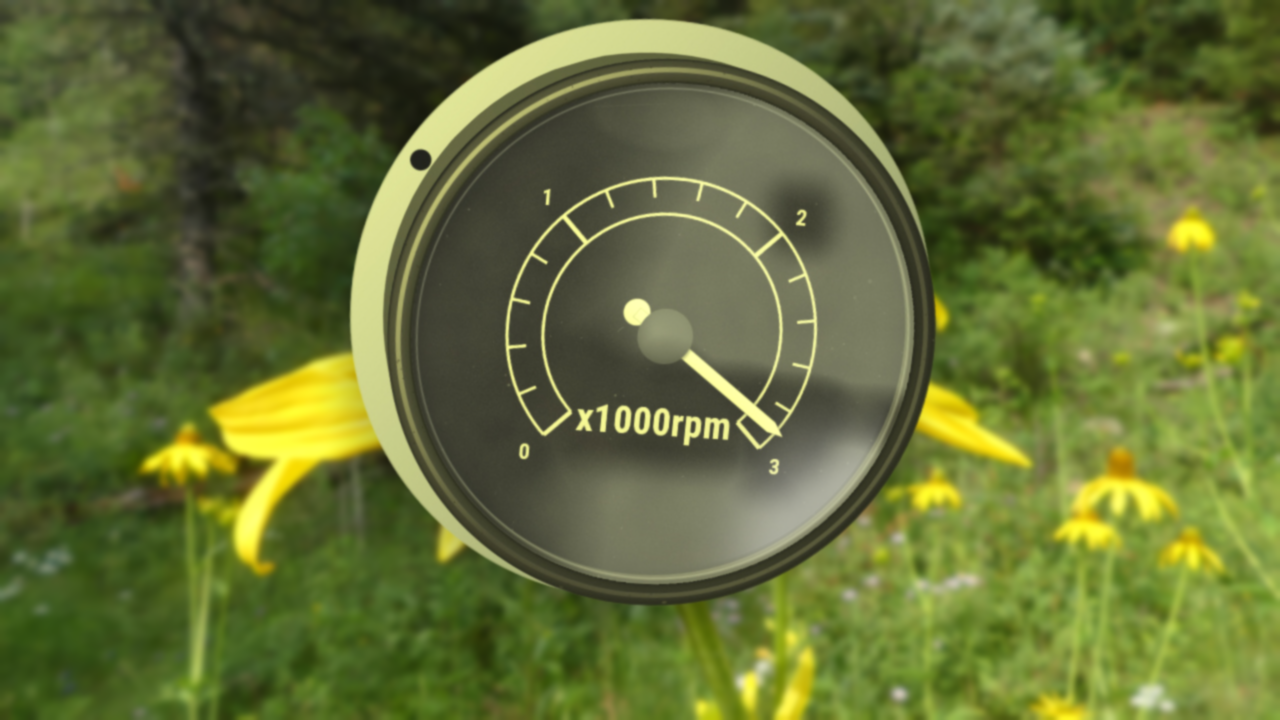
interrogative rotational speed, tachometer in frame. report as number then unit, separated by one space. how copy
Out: 2900 rpm
